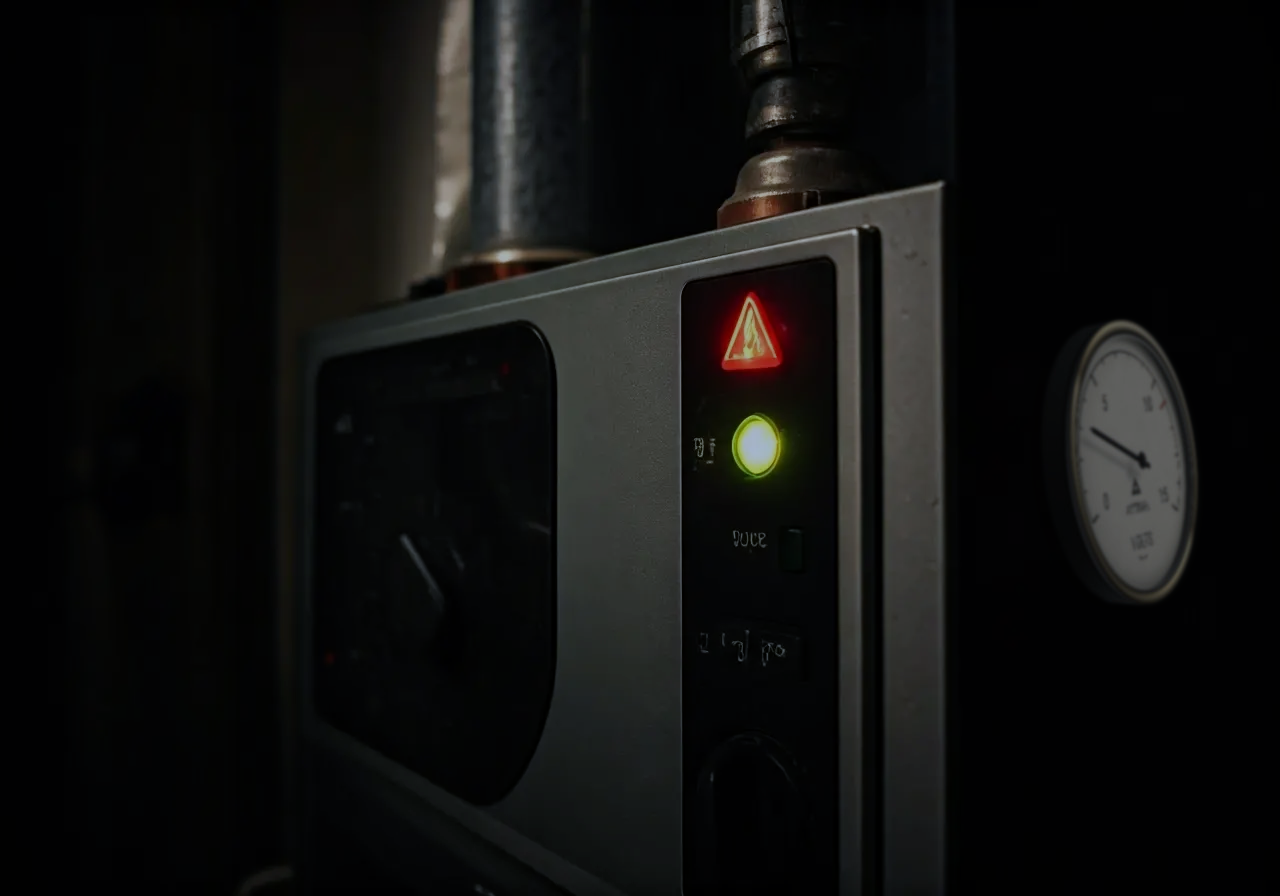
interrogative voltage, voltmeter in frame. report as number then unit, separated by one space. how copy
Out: 3 V
